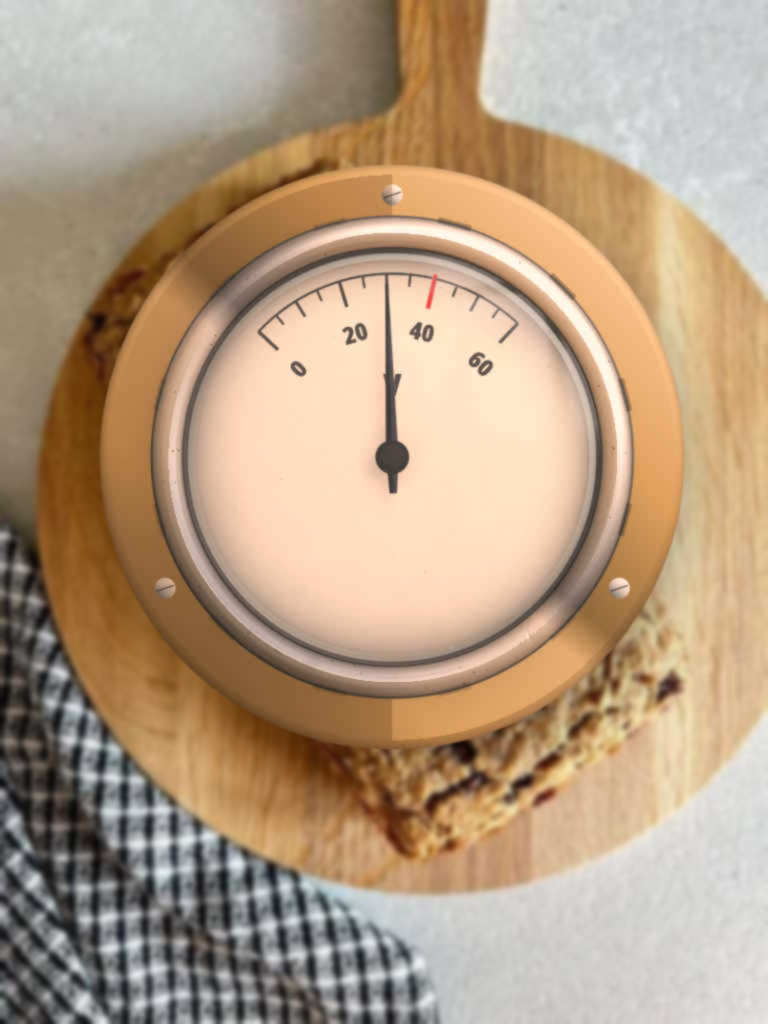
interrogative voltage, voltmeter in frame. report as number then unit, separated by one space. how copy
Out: 30 V
